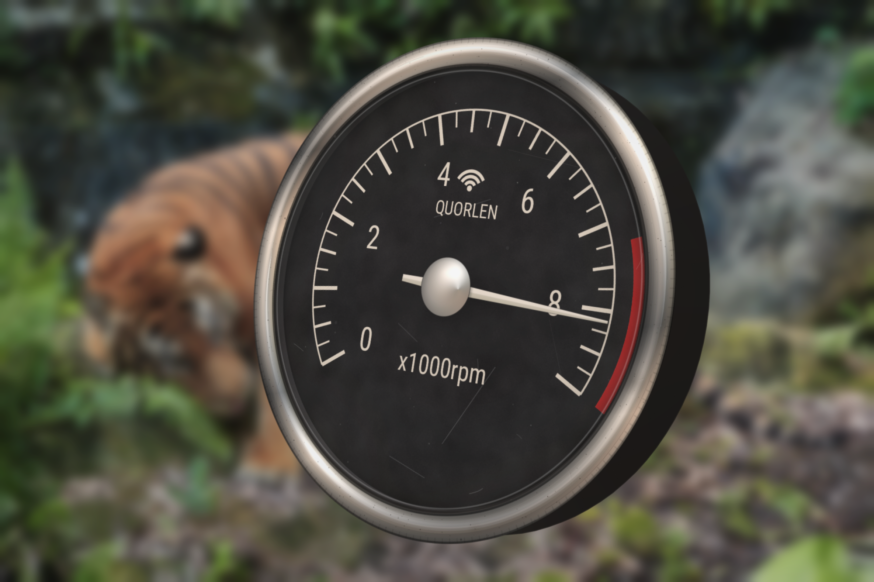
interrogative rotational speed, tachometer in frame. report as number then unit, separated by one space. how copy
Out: 8125 rpm
